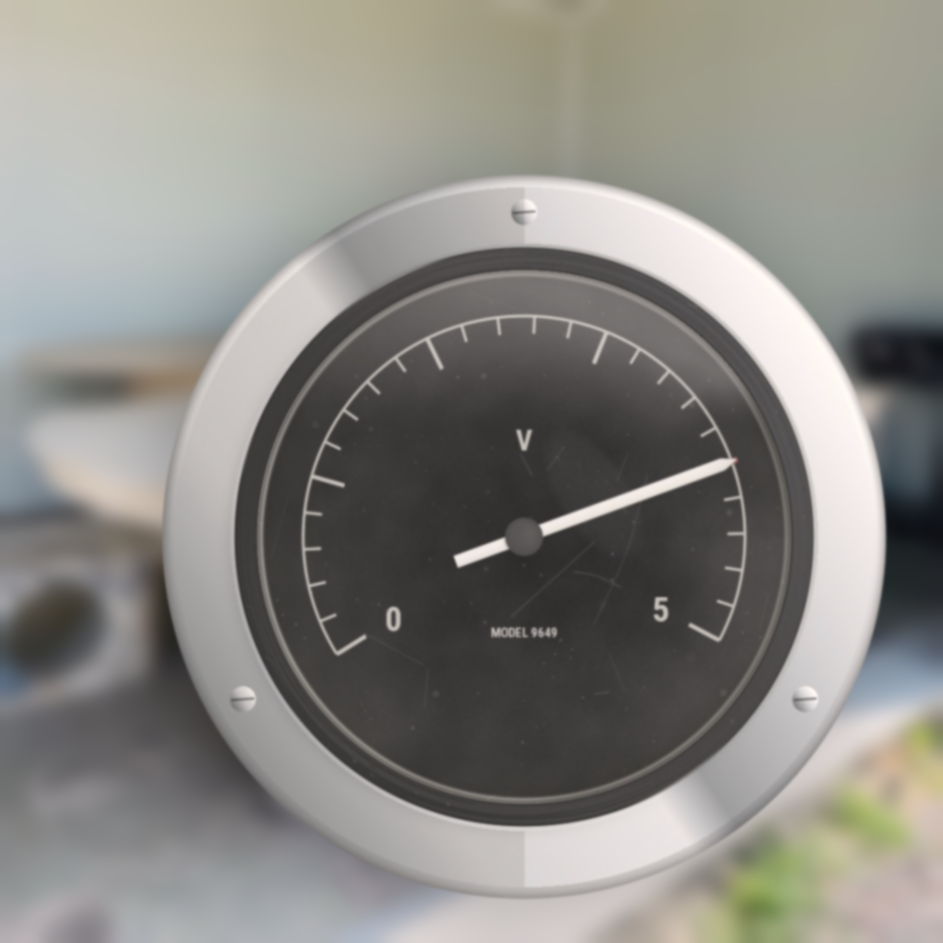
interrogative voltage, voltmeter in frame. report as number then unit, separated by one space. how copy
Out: 4 V
